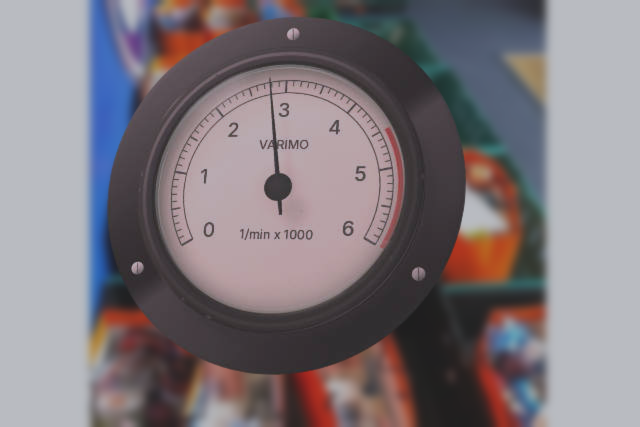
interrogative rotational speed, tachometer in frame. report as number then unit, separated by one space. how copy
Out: 2800 rpm
